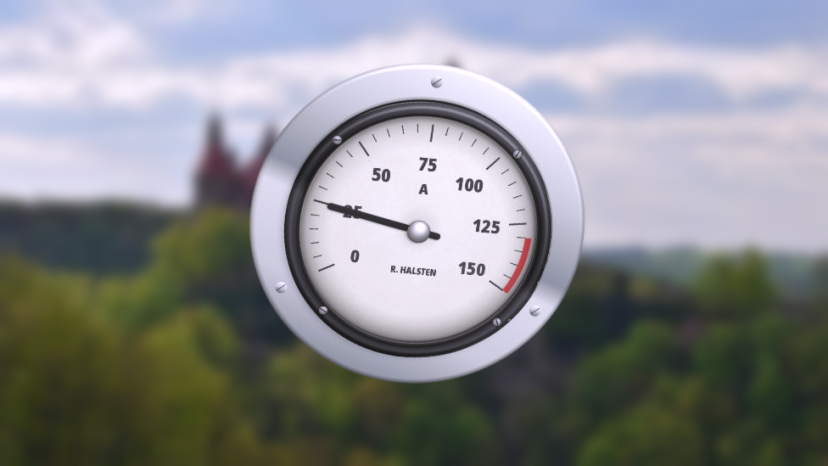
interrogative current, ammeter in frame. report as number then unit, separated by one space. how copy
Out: 25 A
